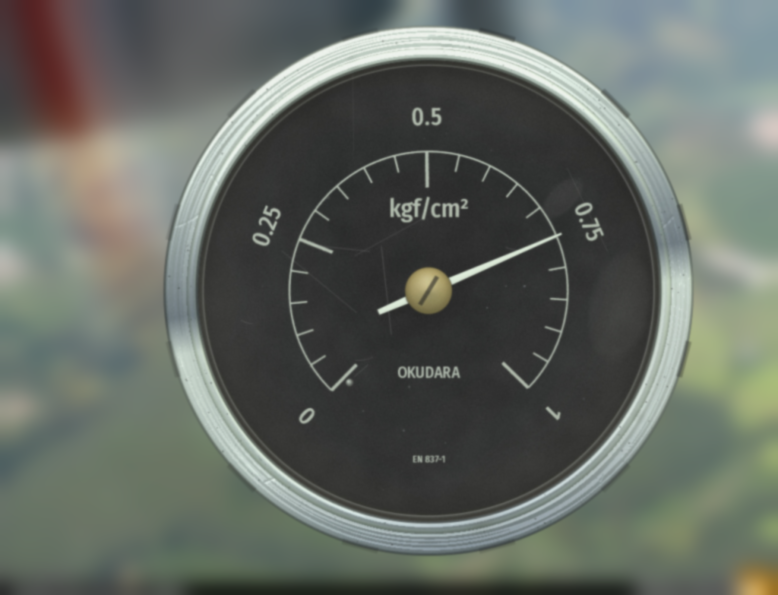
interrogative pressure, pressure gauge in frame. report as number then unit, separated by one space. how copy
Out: 0.75 kg/cm²
